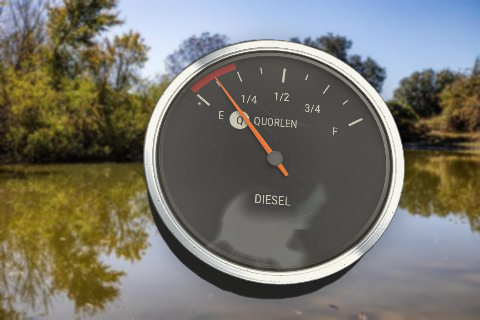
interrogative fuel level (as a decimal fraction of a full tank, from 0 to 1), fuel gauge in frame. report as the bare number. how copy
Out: 0.125
